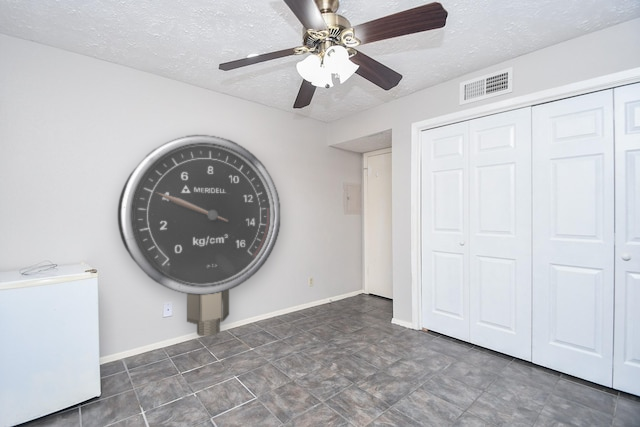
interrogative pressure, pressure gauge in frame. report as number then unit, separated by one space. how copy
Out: 4 kg/cm²
